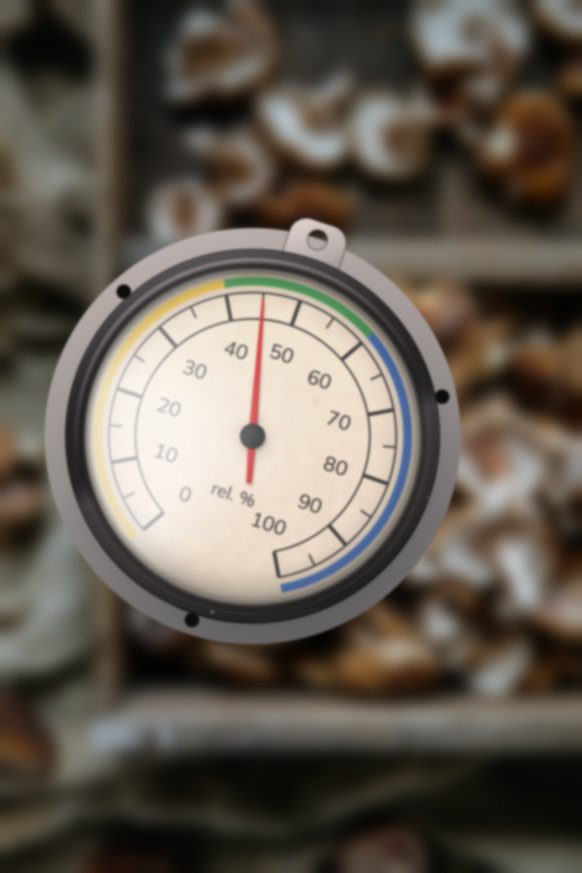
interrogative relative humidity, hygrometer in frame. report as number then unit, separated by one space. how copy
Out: 45 %
